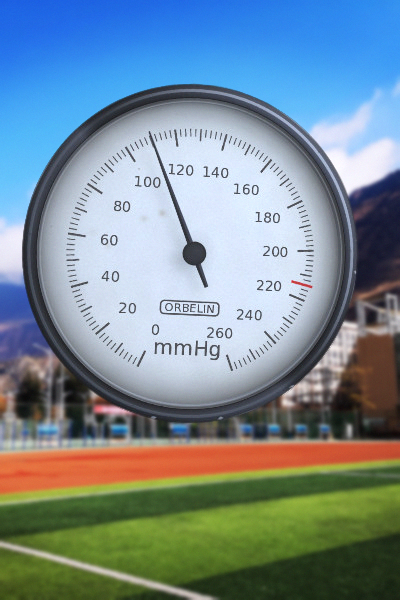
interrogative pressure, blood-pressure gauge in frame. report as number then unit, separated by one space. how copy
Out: 110 mmHg
